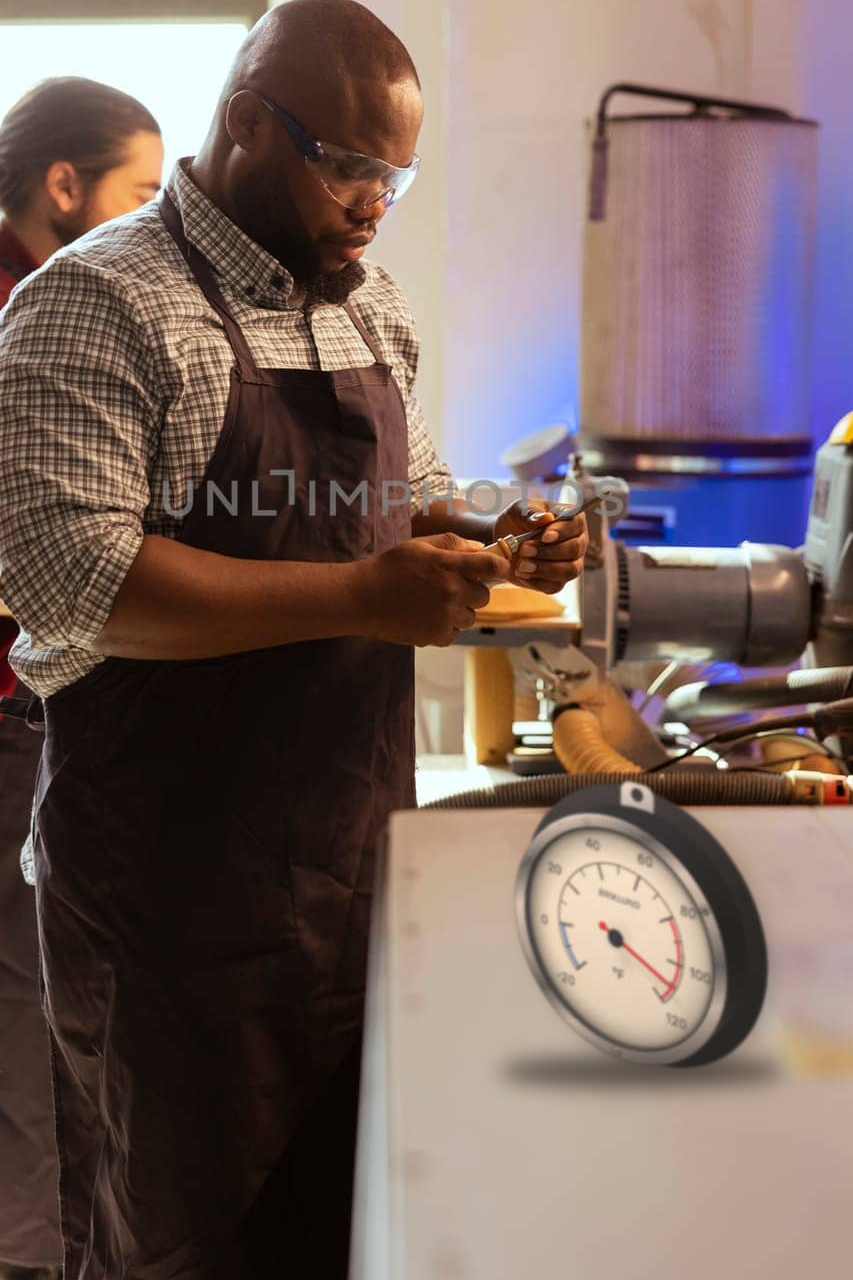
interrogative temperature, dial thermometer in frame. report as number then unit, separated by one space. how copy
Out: 110 °F
